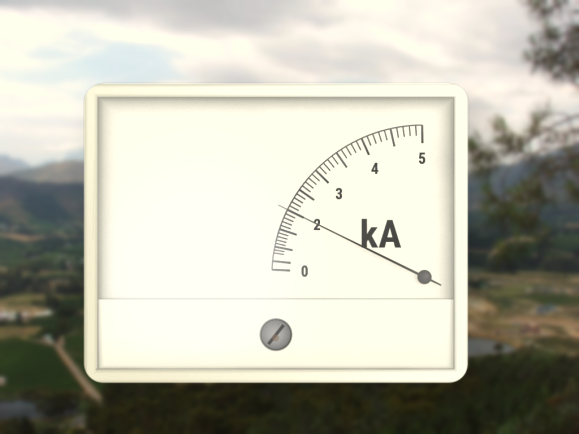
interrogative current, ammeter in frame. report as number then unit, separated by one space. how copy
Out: 2 kA
